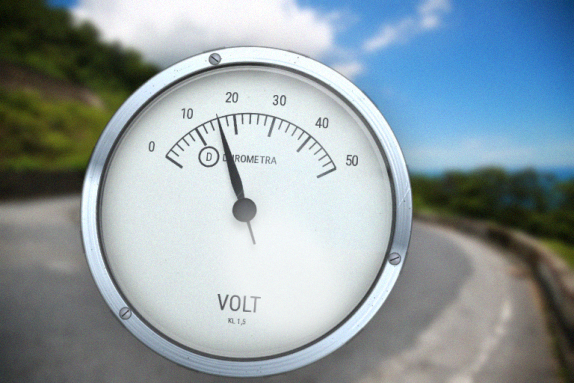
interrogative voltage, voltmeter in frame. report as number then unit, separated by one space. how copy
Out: 16 V
